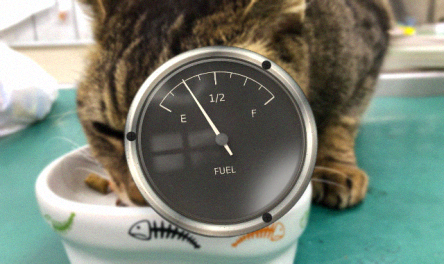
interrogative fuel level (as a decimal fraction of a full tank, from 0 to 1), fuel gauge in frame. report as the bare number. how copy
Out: 0.25
